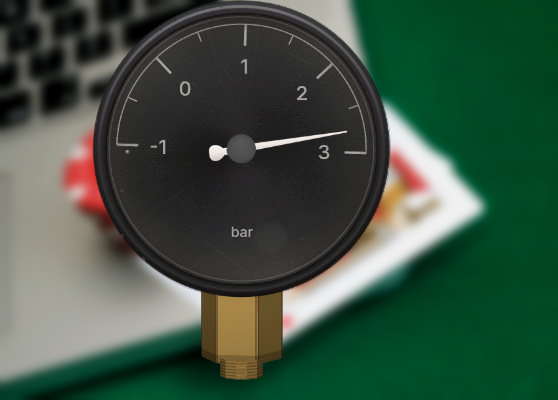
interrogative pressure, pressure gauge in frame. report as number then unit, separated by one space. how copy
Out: 2.75 bar
